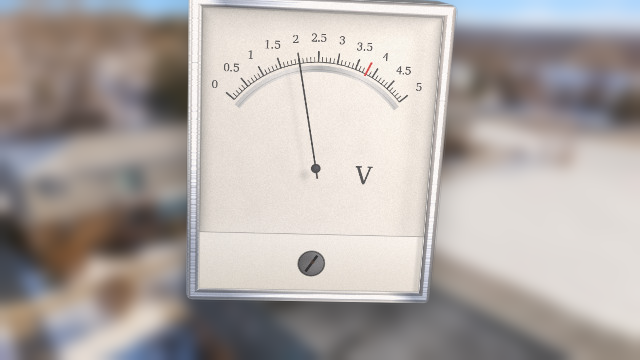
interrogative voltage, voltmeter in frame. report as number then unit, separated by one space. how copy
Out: 2 V
